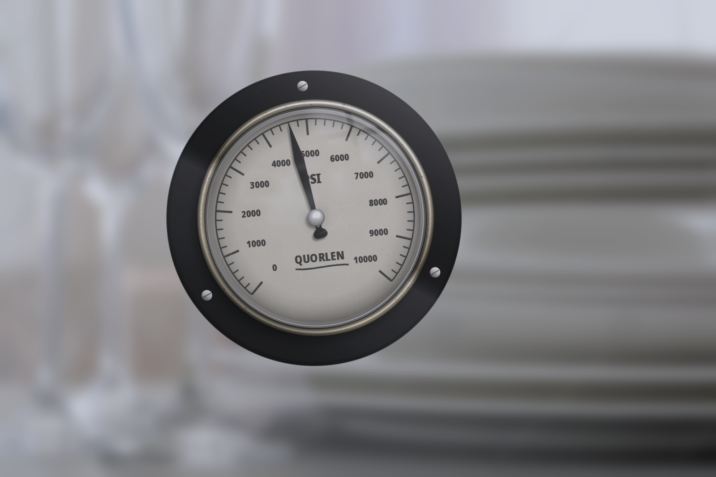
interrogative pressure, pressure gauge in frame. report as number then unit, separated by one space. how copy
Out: 4600 psi
